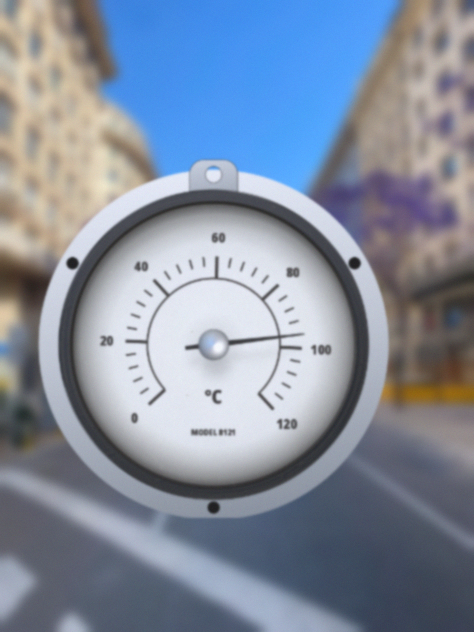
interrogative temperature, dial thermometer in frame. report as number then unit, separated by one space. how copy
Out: 96 °C
